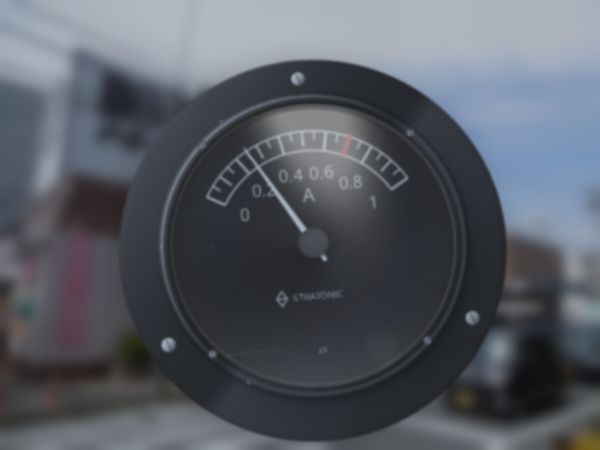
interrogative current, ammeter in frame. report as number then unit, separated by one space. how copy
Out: 0.25 A
